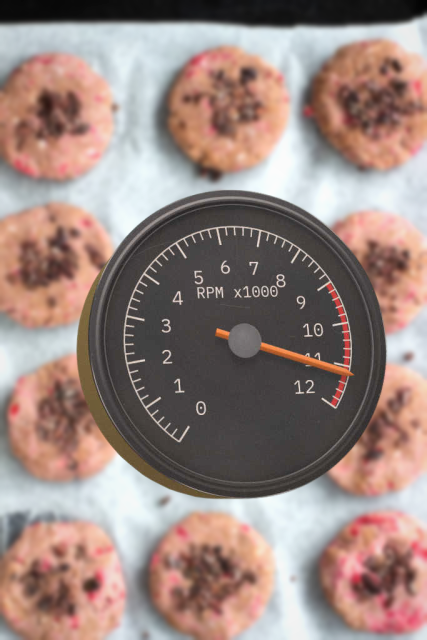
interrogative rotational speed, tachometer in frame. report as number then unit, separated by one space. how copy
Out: 11200 rpm
